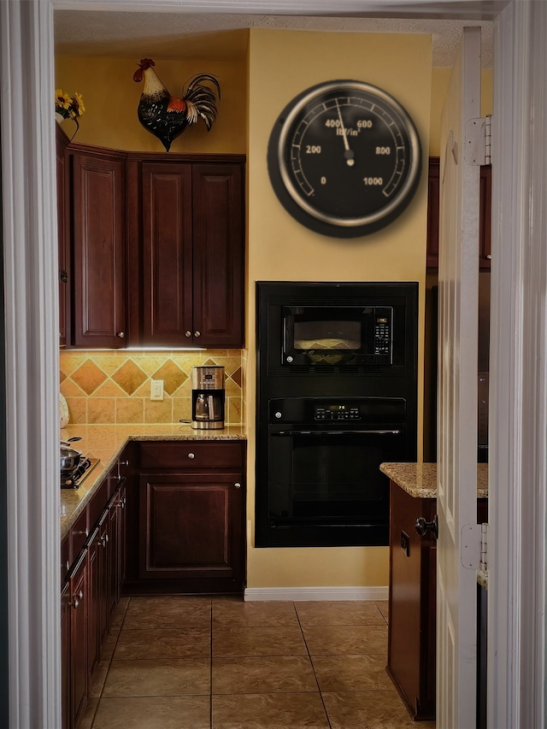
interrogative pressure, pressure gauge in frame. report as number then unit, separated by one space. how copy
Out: 450 psi
